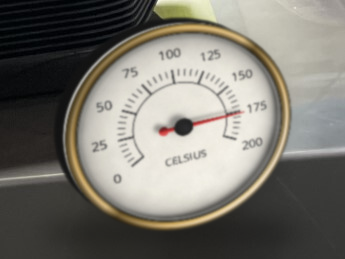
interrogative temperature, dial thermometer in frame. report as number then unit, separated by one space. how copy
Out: 175 °C
